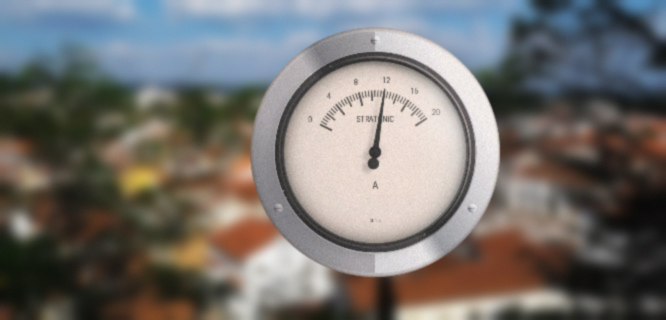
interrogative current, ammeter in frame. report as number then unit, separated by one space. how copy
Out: 12 A
